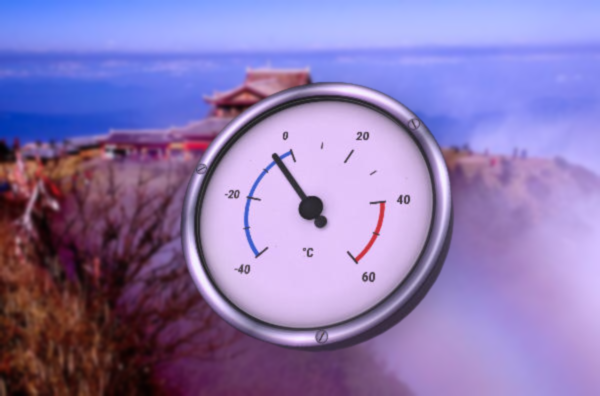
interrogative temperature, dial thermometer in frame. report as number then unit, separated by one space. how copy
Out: -5 °C
